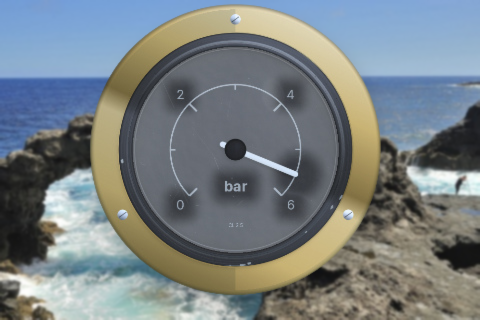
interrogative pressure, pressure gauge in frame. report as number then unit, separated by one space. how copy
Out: 5.5 bar
